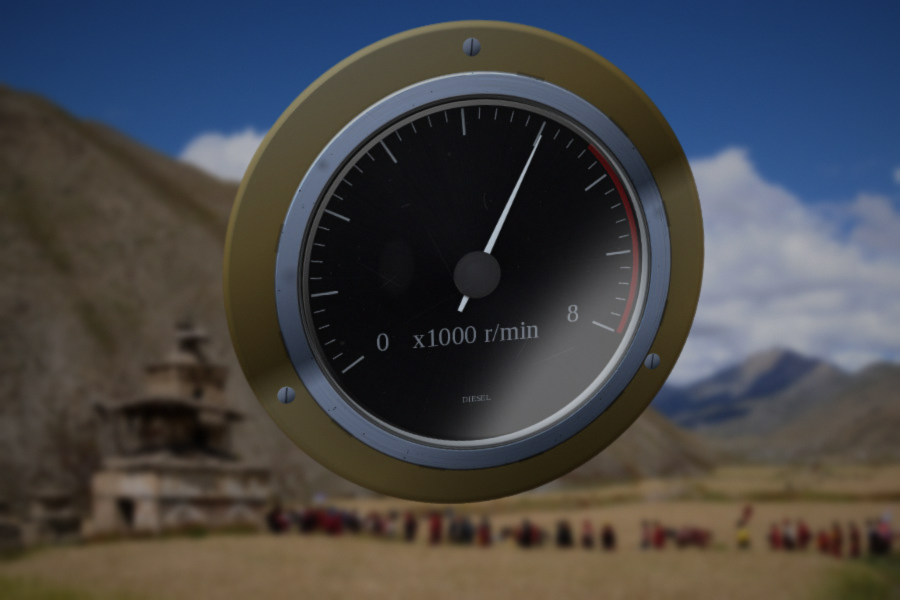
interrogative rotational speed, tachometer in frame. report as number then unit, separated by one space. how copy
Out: 5000 rpm
